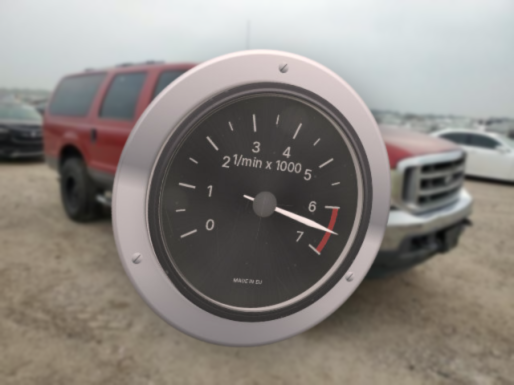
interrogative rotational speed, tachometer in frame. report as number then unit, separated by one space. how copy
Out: 6500 rpm
